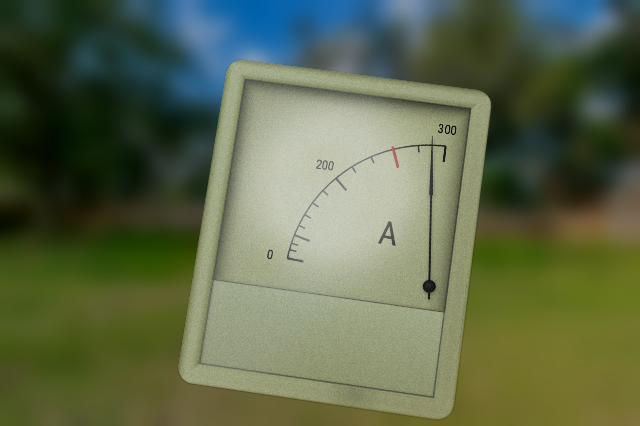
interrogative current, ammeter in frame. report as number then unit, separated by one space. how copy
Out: 290 A
